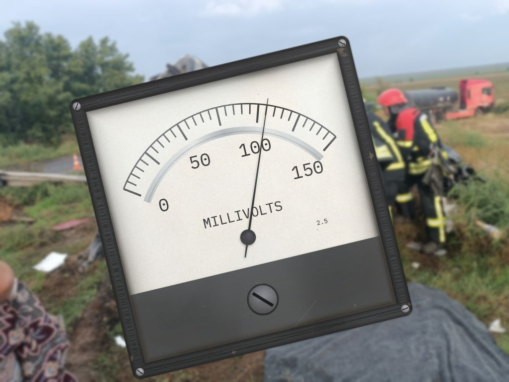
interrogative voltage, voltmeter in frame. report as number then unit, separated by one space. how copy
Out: 105 mV
